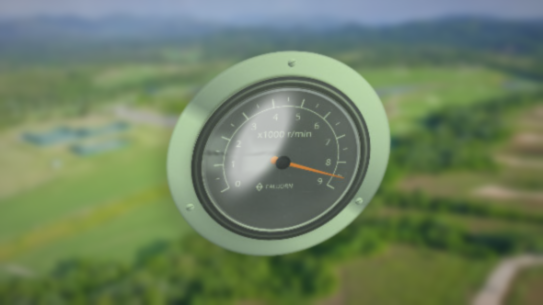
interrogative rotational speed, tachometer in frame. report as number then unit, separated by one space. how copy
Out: 8500 rpm
